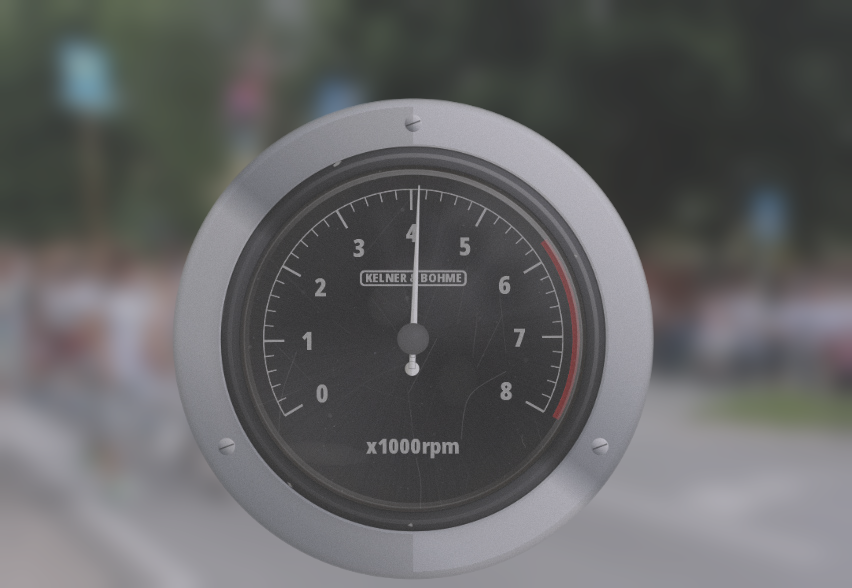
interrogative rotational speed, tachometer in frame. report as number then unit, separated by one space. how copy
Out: 4100 rpm
